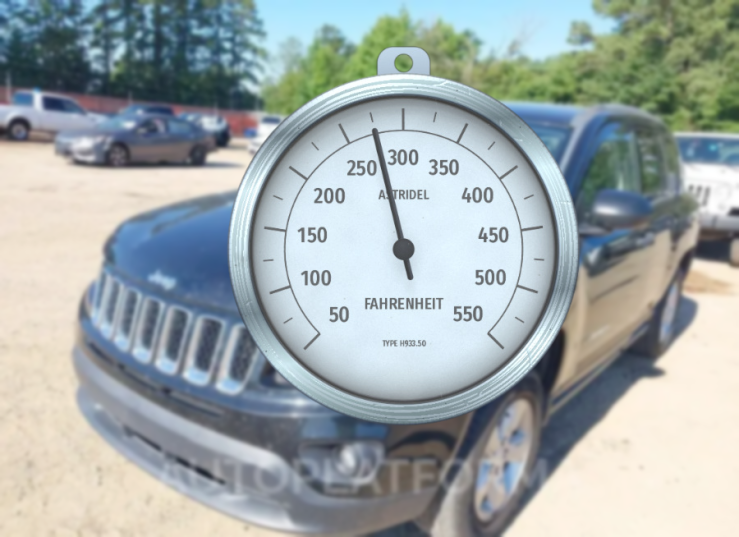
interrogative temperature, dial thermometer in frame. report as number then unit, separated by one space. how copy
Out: 275 °F
